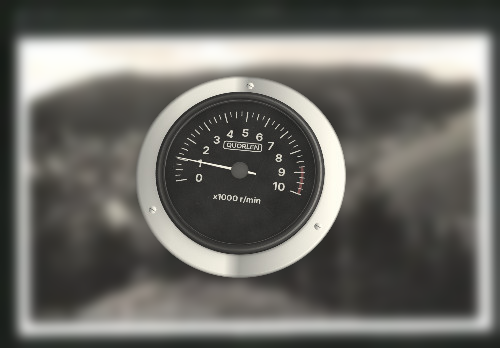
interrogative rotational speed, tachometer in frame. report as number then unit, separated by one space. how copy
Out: 1000 rpm
